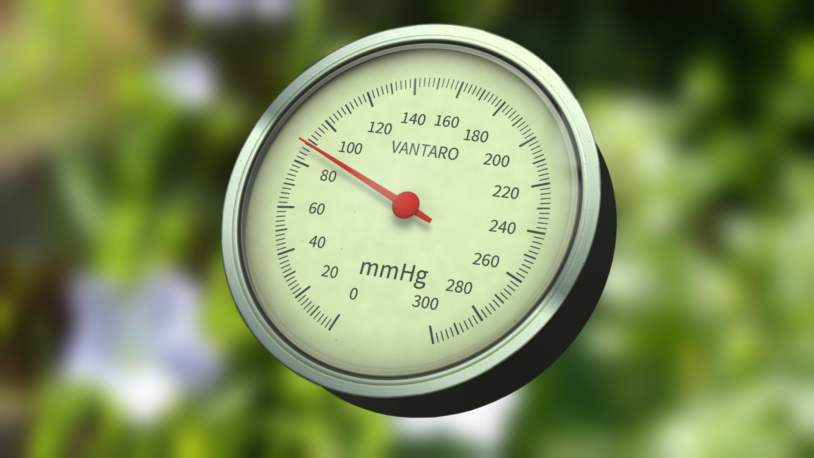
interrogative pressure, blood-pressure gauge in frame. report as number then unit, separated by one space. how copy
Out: 88 mmHg
